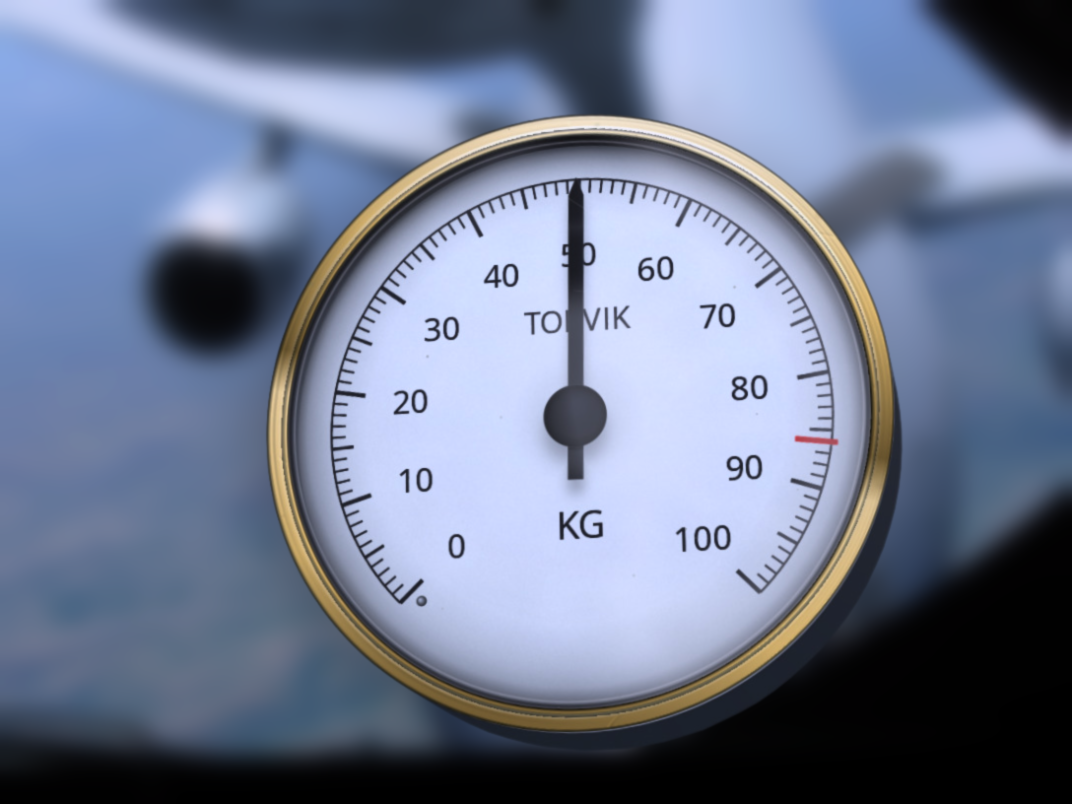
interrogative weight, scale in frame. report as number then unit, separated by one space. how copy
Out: 50 kg
